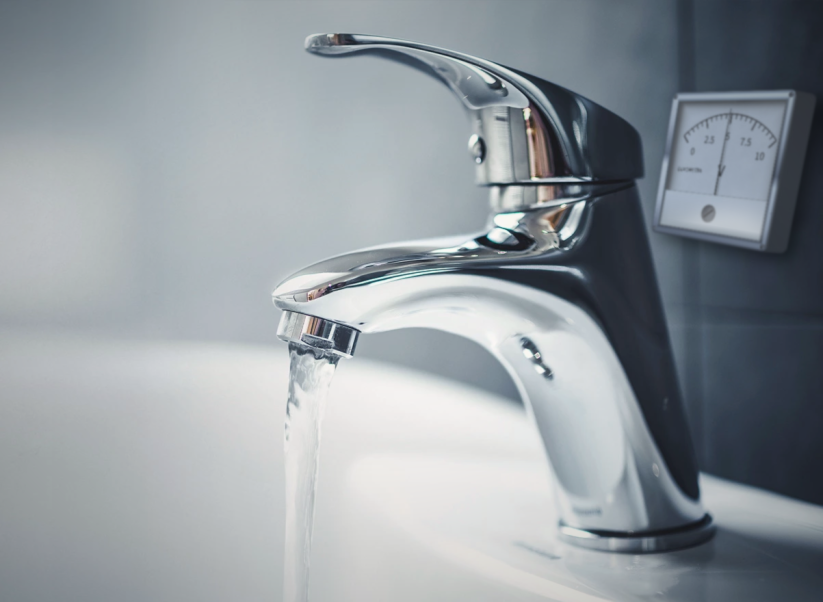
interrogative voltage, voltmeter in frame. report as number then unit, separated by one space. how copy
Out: 5 V
